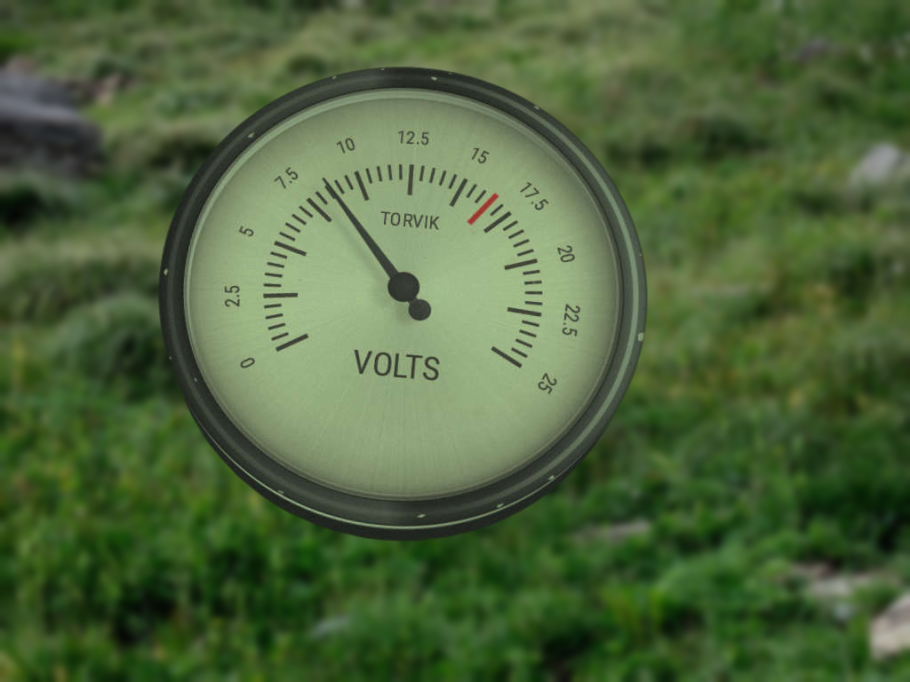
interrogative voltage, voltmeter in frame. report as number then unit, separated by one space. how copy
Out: 8.5 V
